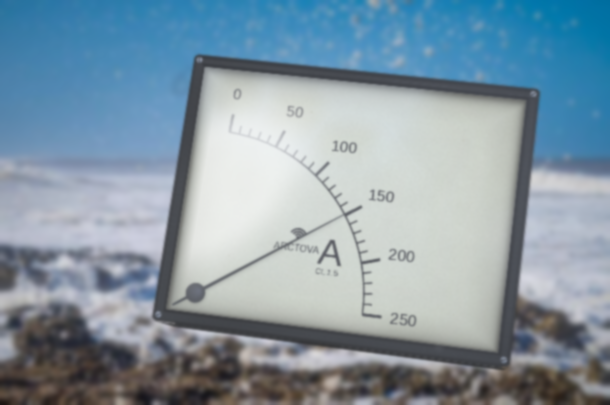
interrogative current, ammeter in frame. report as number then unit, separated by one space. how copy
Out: 150 A
